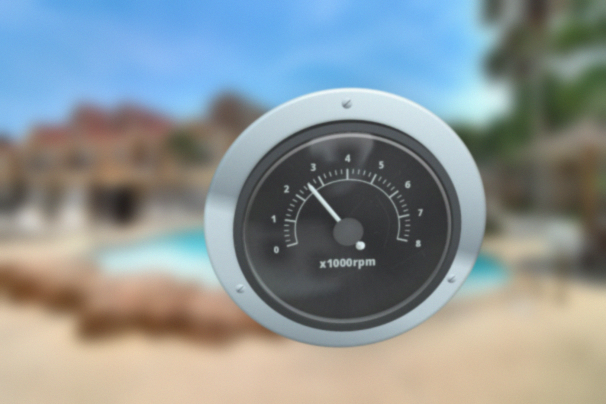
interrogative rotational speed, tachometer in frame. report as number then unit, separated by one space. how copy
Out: 2600 rpm
